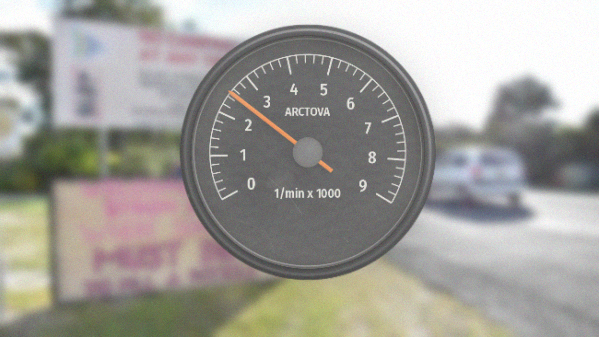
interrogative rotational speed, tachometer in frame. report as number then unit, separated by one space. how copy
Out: 2500 rpm
